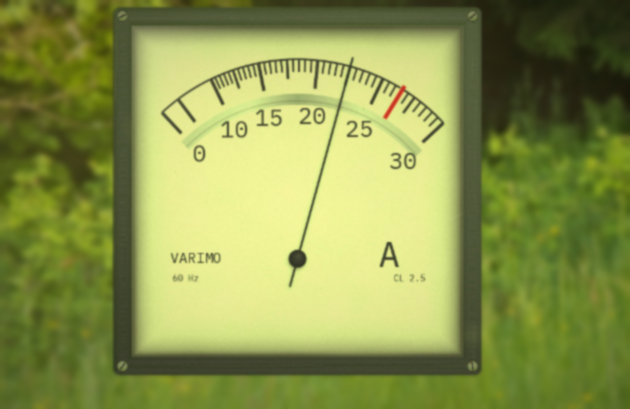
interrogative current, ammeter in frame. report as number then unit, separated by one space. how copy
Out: 22.5 A
